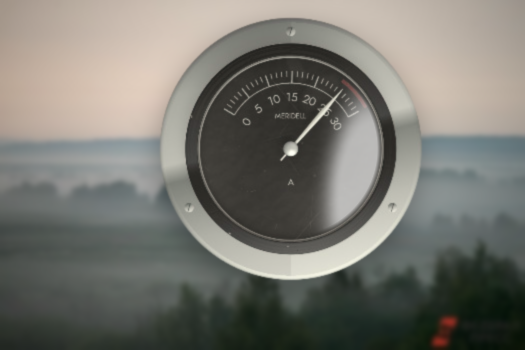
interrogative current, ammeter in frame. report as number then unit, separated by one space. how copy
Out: 25 A
